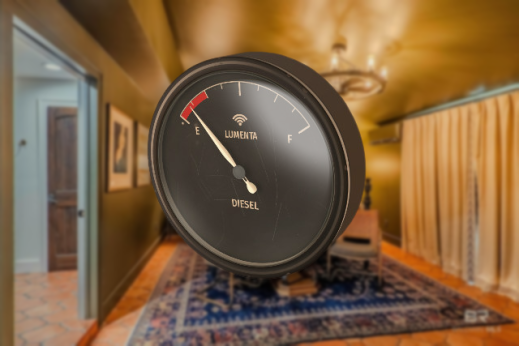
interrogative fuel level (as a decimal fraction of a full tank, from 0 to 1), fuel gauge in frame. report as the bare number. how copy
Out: 0.125
